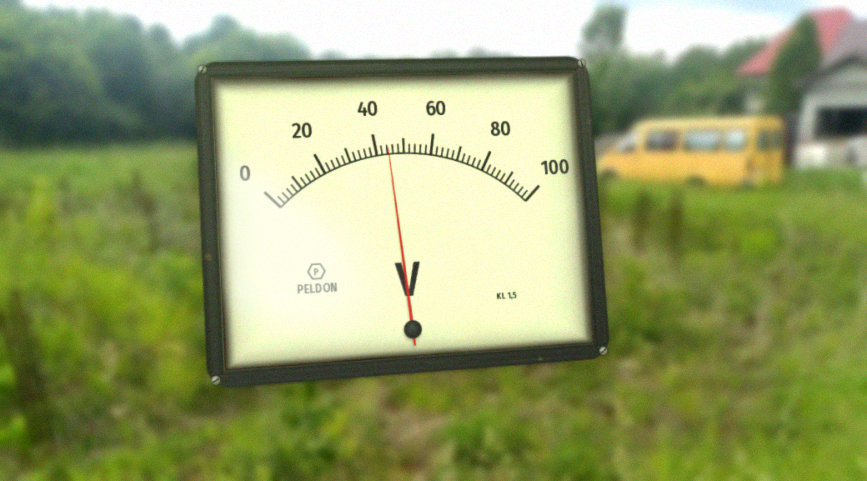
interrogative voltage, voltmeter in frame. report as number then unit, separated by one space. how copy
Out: 44 V
